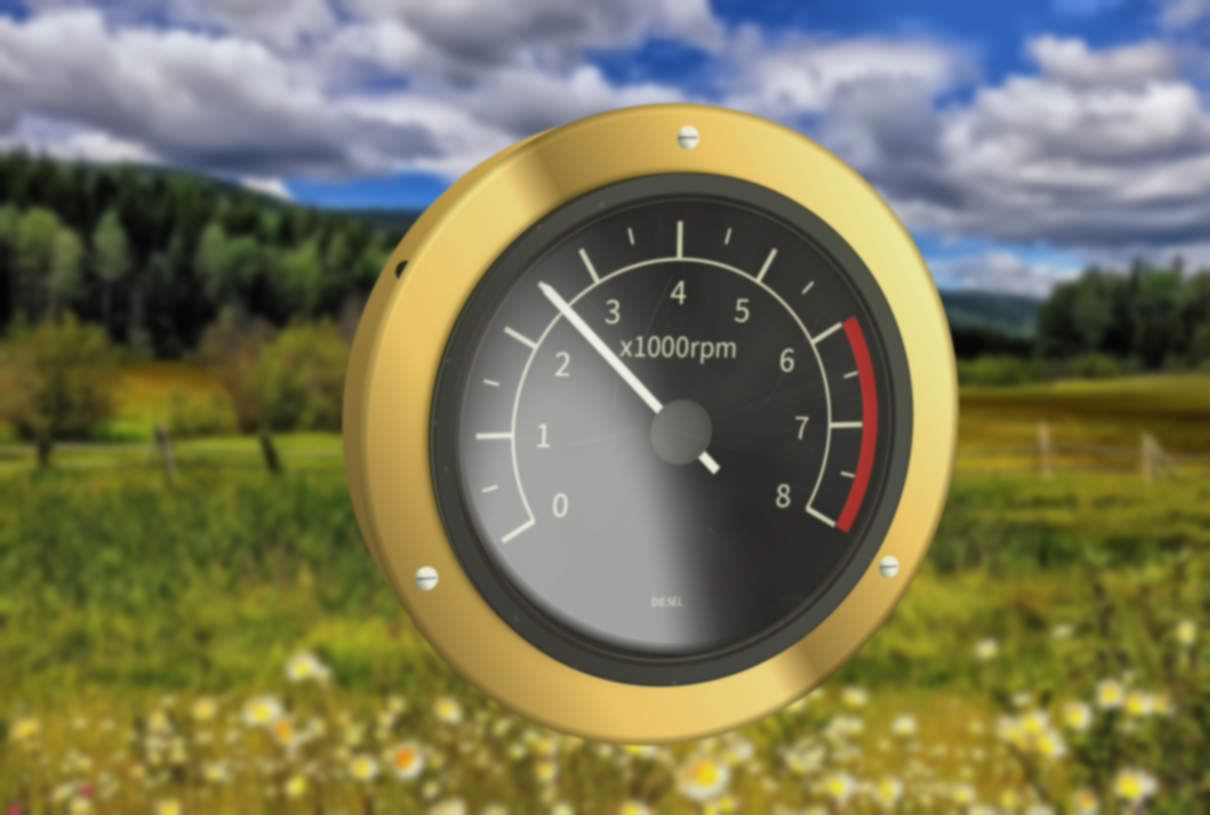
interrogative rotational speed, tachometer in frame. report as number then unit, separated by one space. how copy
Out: 2500 rpm
